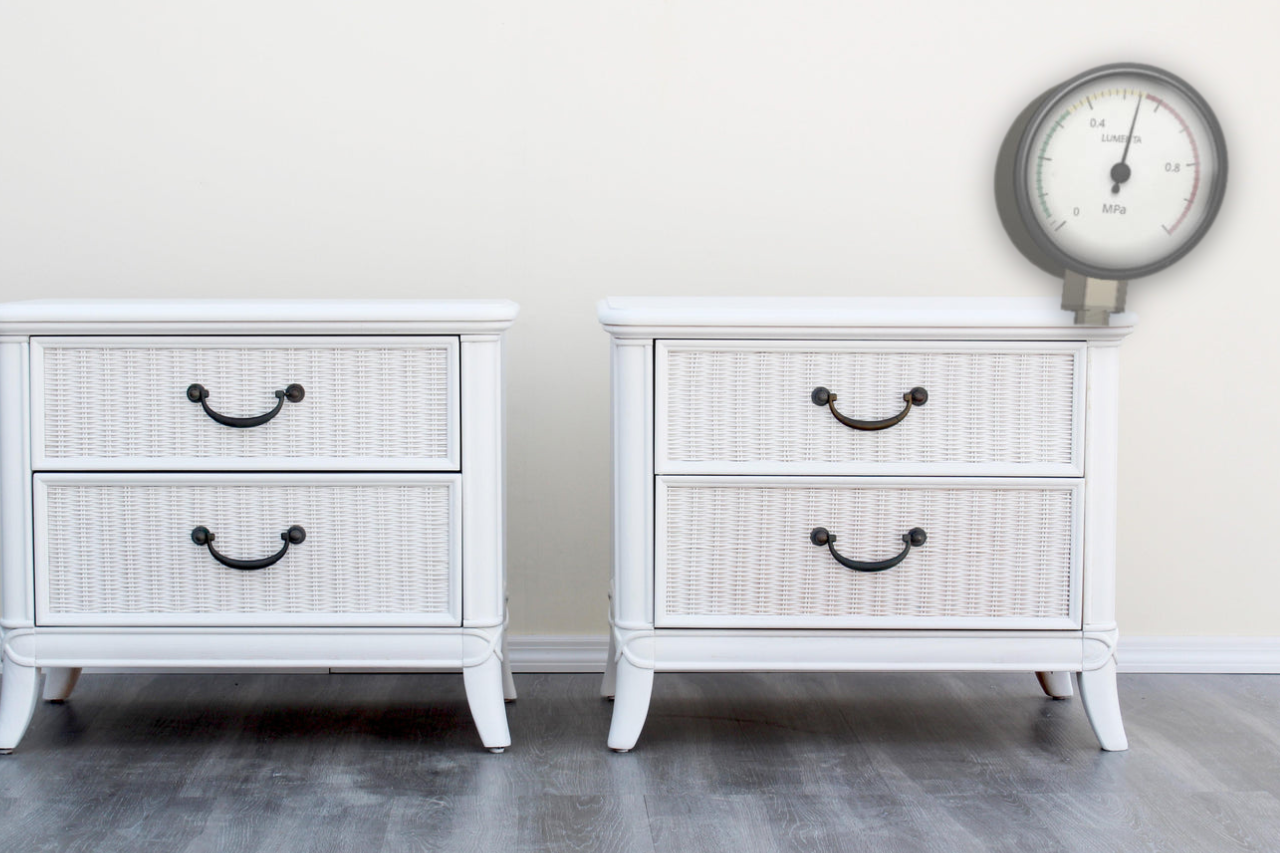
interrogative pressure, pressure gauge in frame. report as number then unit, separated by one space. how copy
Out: 0.54 MPa
